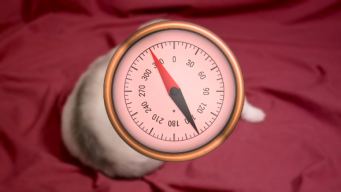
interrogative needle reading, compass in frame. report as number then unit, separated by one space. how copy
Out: 330 °
